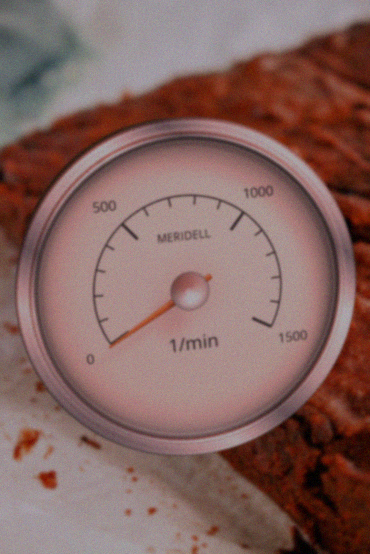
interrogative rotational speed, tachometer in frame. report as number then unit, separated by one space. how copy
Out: 0 rpm
